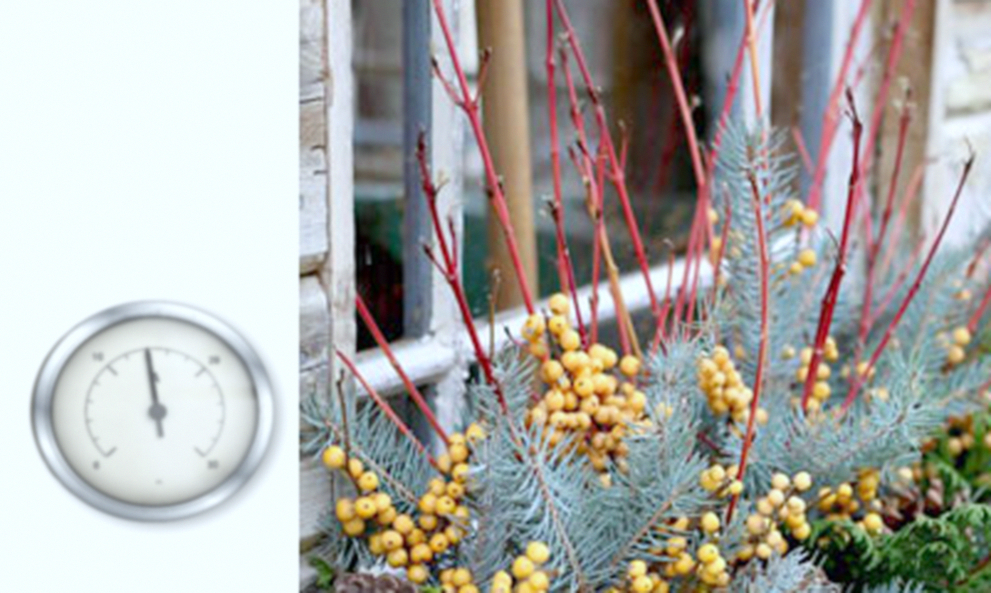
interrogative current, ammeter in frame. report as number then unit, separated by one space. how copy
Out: 14 A
